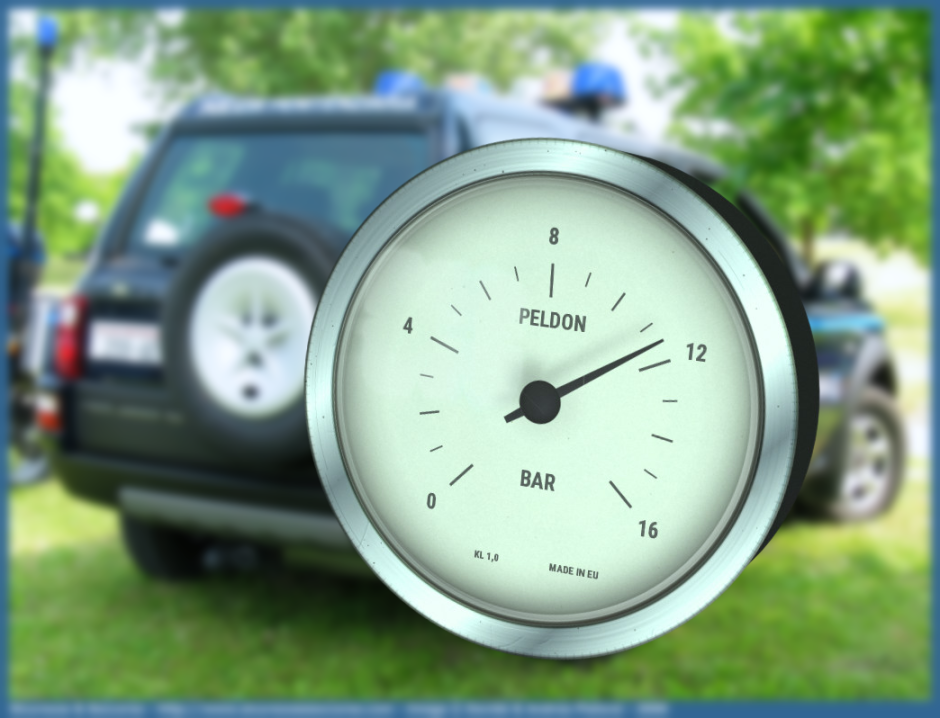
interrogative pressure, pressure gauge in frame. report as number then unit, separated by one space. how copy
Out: 11.5 bar
